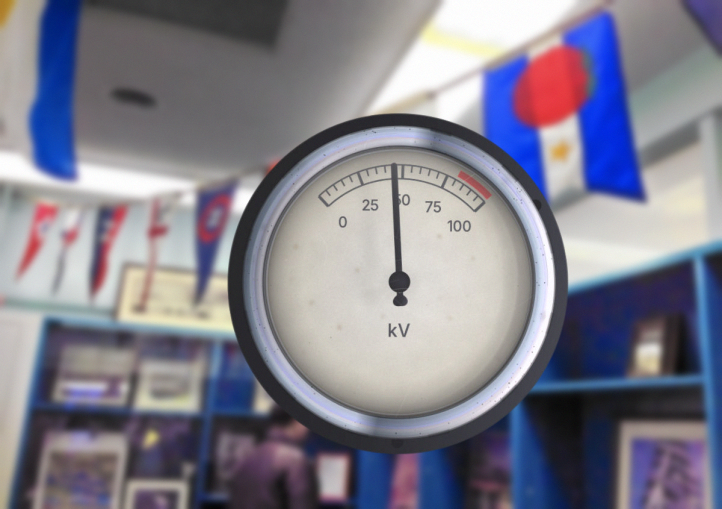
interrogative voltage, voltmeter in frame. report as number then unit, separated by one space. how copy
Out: 45 kV
